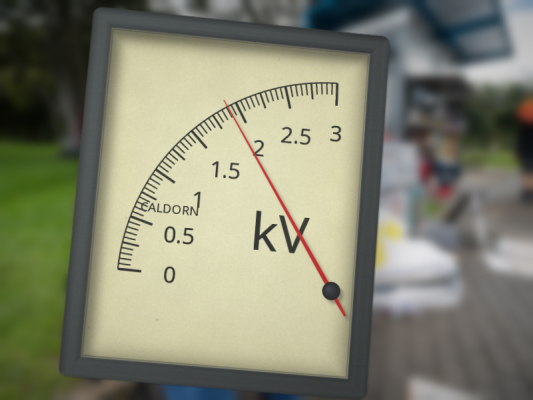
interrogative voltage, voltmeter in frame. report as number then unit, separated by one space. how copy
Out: 1.9 kV
